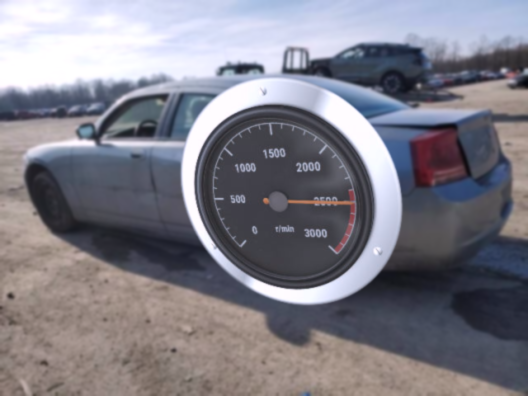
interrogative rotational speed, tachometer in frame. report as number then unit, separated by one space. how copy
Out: 2500 rpm
